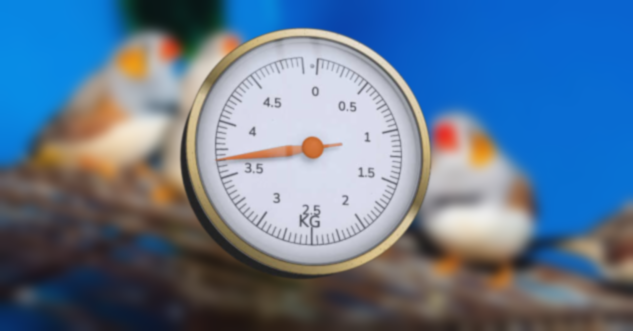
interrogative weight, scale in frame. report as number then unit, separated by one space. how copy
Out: 3.65 kg
